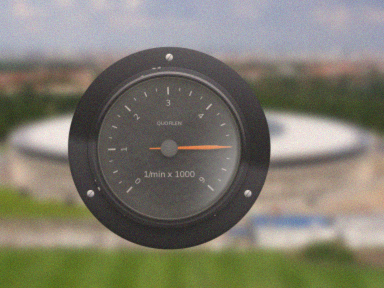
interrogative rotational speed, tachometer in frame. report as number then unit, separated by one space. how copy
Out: 5000 rpm
